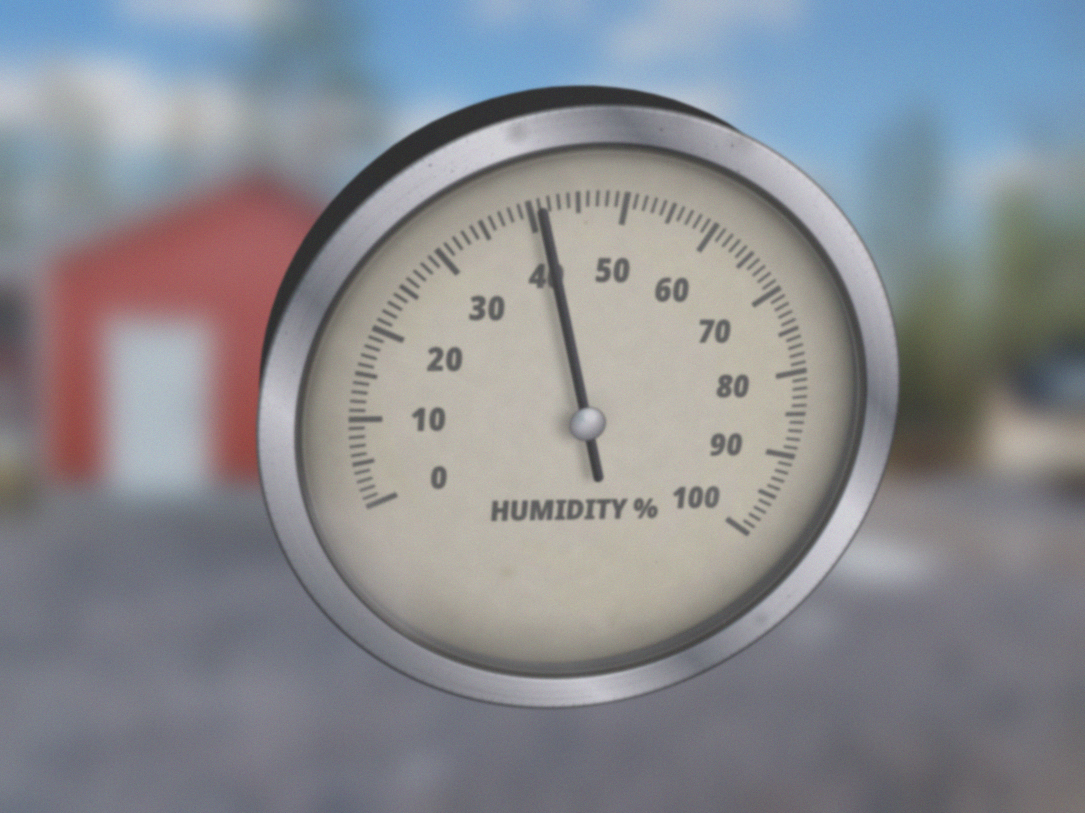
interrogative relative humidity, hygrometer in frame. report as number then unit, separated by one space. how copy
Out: 41 %
